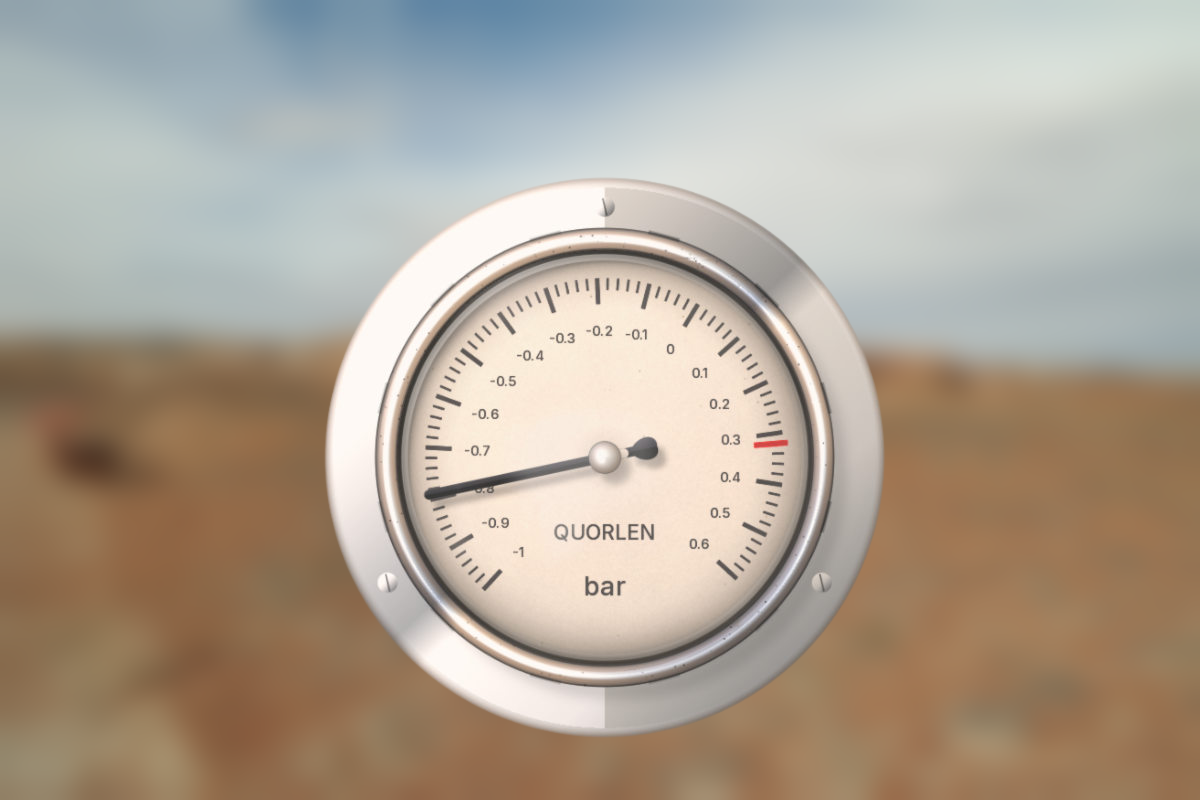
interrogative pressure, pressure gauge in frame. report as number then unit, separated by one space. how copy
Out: -0.79 bar
